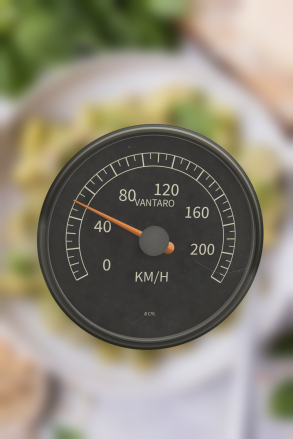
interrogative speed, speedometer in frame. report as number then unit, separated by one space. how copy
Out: 50 km/h
